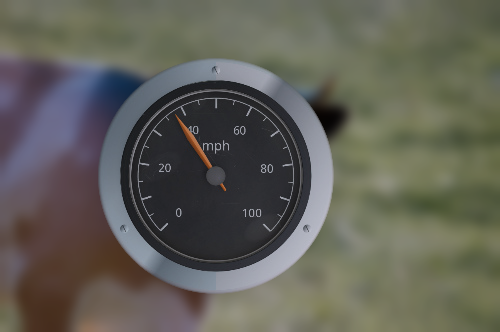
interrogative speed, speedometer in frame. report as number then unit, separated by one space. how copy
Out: 37.5 mph
